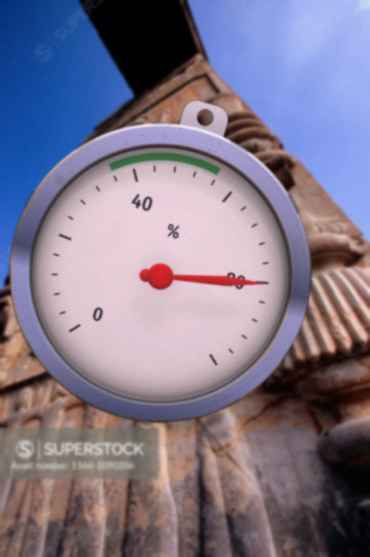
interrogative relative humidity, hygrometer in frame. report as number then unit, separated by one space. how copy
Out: 80 %
